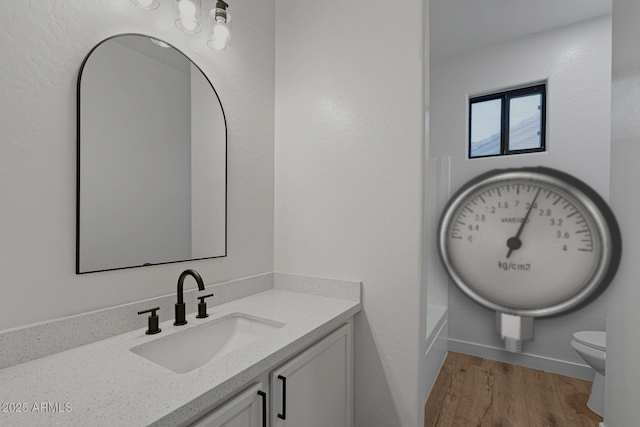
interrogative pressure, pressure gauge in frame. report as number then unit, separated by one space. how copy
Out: 2.4 kg/cm²
